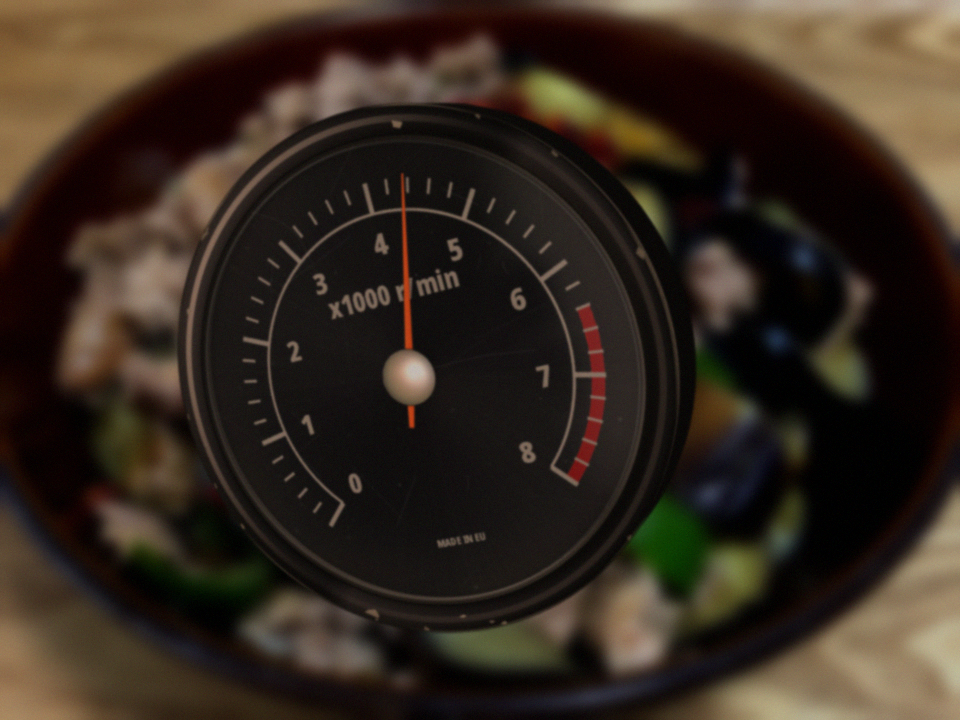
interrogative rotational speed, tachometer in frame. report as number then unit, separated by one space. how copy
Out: 4400 rpm
